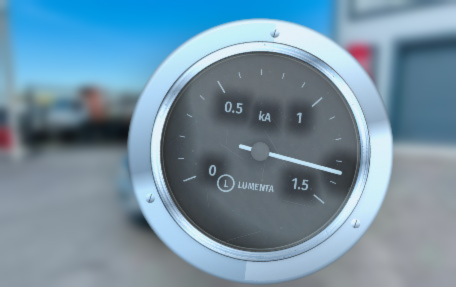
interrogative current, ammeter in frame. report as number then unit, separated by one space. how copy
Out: 1.35 kA
